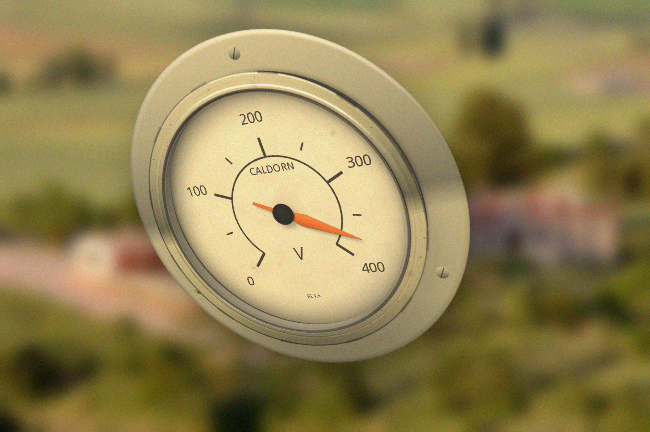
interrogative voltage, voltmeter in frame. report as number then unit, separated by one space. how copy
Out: 375 V
